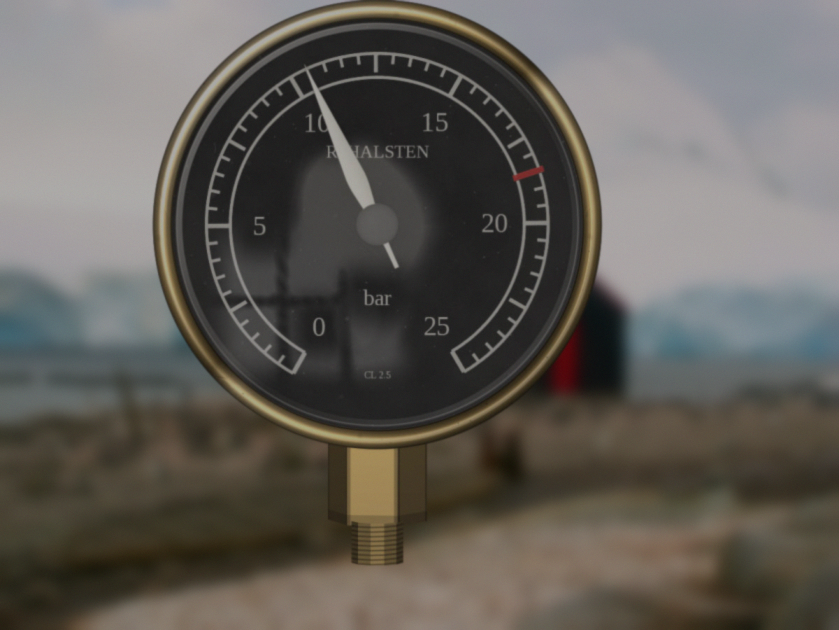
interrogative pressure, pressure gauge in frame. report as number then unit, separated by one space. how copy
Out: 10.5 bar
